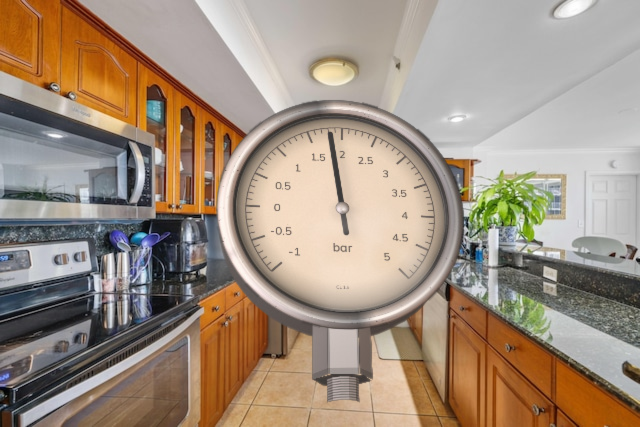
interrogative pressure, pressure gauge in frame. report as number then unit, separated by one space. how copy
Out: 1.8 bar
